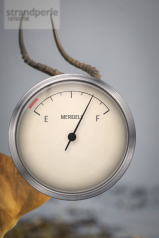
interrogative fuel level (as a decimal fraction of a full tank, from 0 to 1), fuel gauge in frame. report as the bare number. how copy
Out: 0.75
